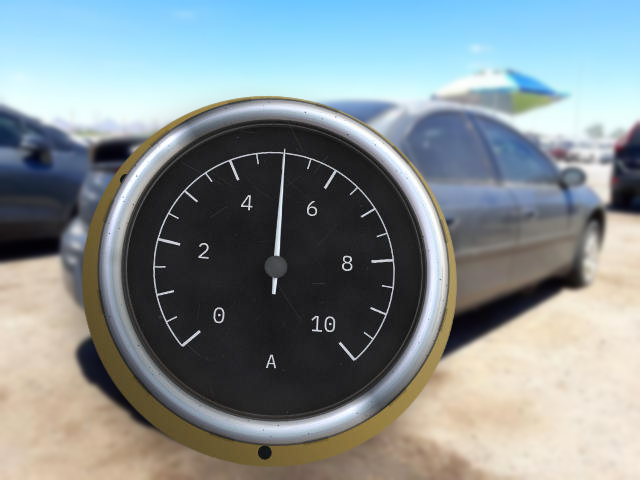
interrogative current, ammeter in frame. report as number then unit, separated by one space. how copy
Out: 5 A
